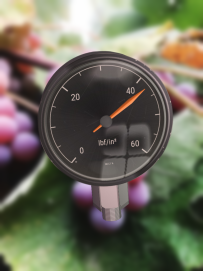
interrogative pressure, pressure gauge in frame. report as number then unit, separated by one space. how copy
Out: 42.5 psi
